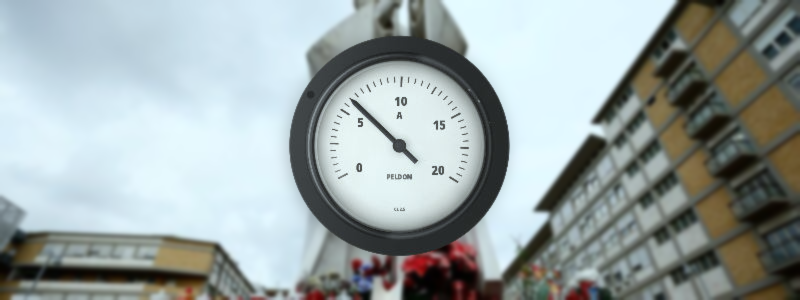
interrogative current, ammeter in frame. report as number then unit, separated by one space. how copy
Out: 6 A
